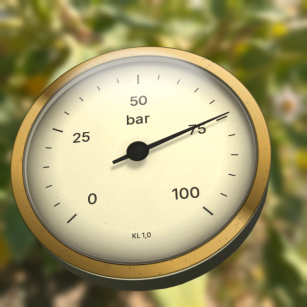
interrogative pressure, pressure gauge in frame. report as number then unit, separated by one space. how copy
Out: 75 bar
